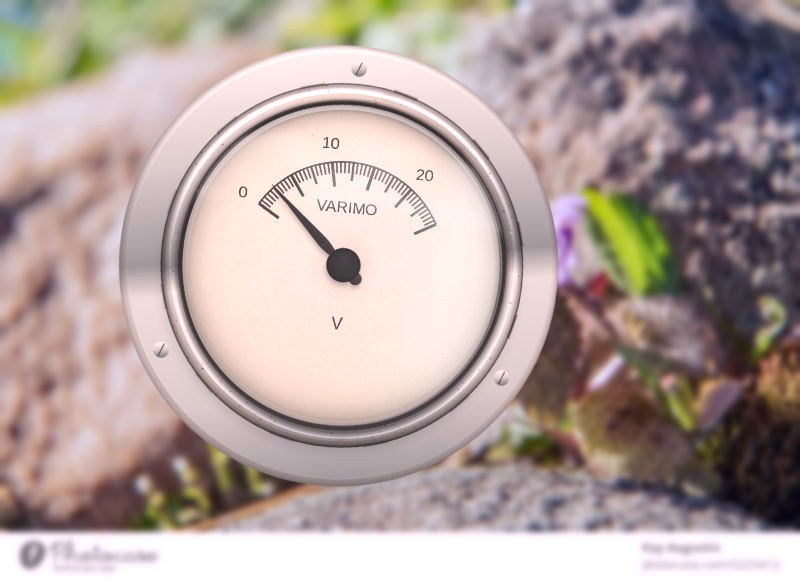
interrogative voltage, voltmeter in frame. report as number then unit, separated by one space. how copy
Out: 2.5 V
